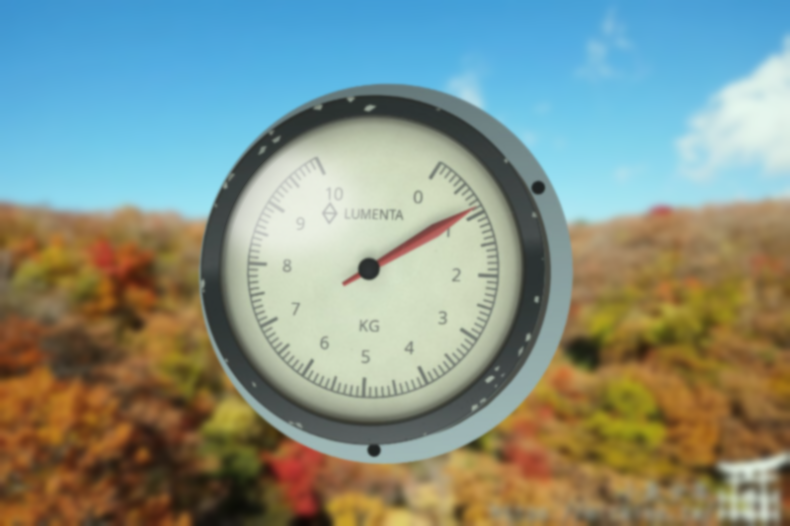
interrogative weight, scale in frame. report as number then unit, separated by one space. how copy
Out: 0.9 kg
